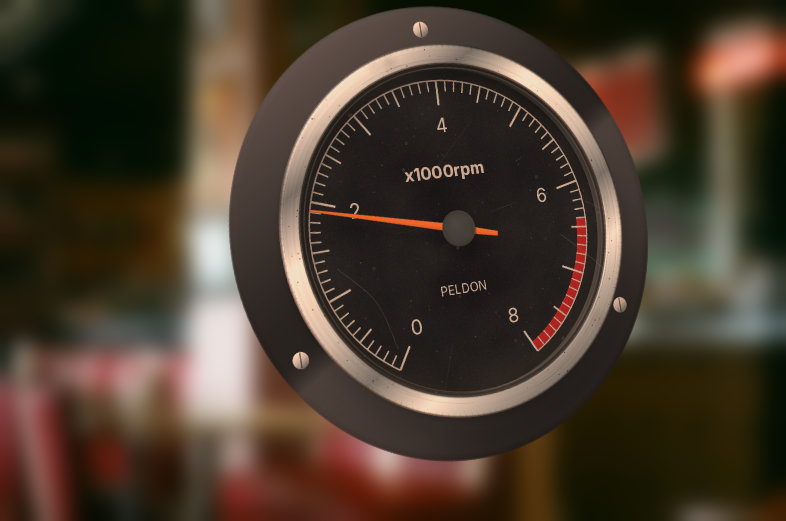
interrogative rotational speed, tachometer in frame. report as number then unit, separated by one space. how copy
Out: 1900 rpm
